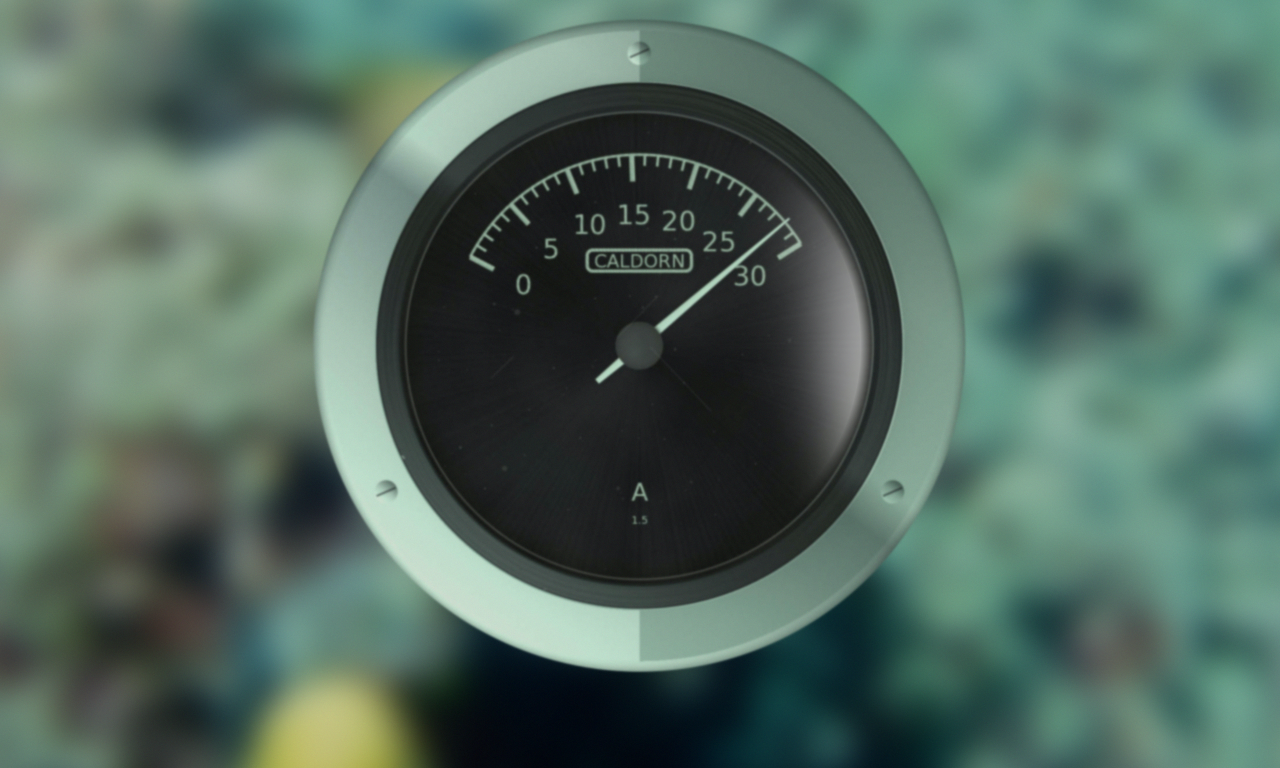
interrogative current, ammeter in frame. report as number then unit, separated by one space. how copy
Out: 28 A
